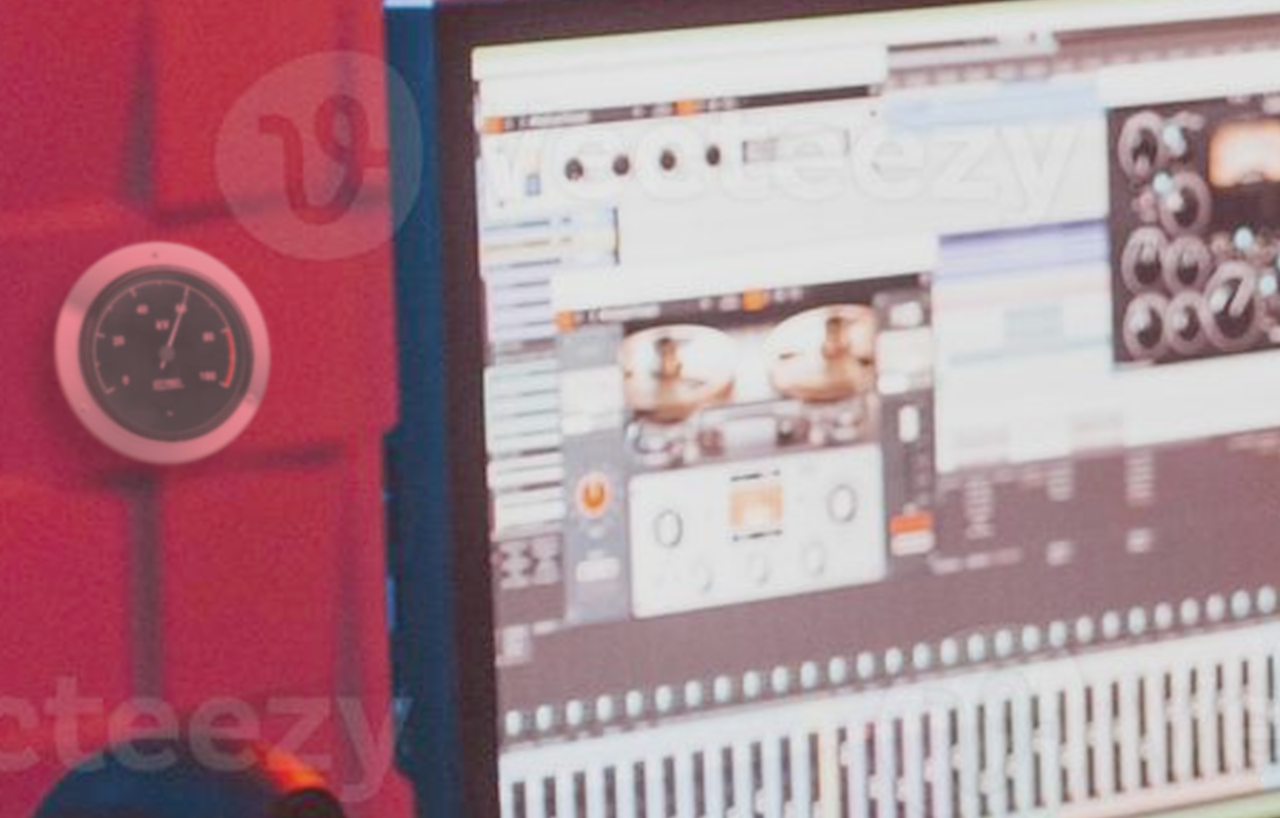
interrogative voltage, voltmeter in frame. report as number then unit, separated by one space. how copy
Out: 60 kV
